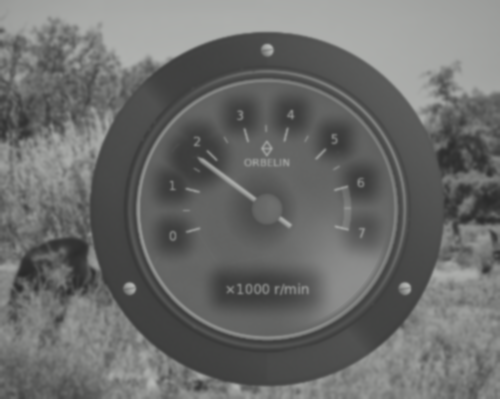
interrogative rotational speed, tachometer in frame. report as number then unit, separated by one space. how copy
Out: 1750 rpm
